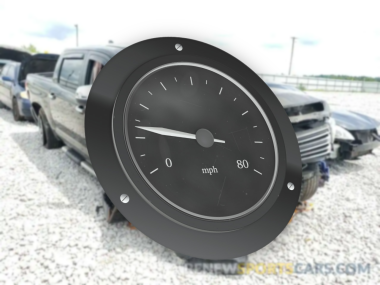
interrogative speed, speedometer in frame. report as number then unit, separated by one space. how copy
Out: 12.5 mph
